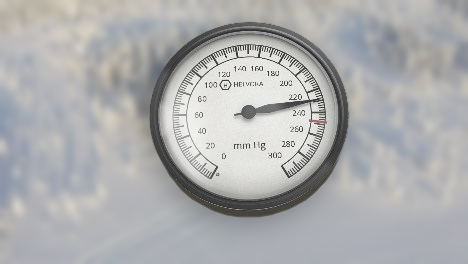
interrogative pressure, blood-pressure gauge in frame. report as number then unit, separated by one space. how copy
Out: 230 mmHg
